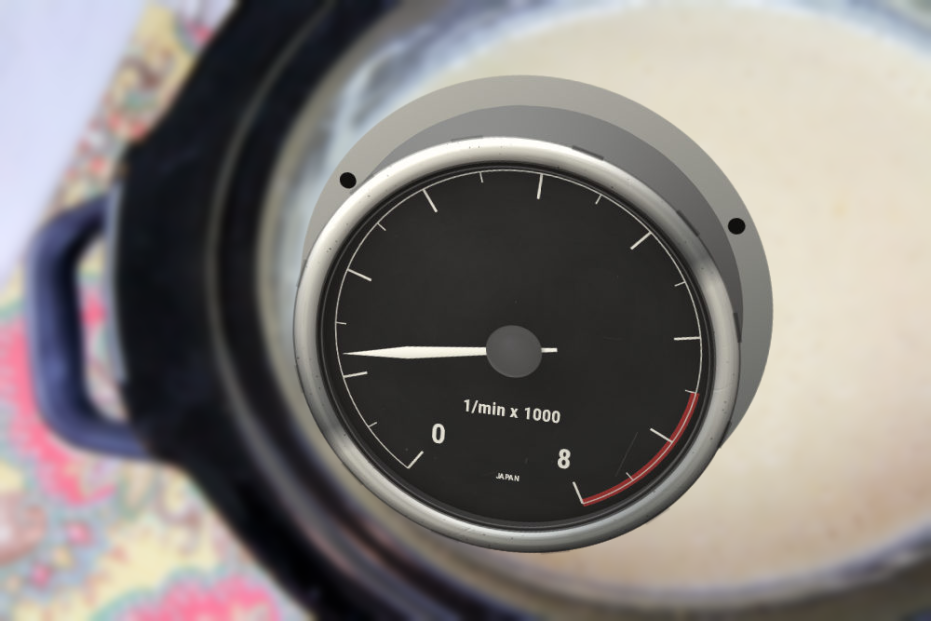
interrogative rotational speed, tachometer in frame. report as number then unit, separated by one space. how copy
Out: 1250 rpm
